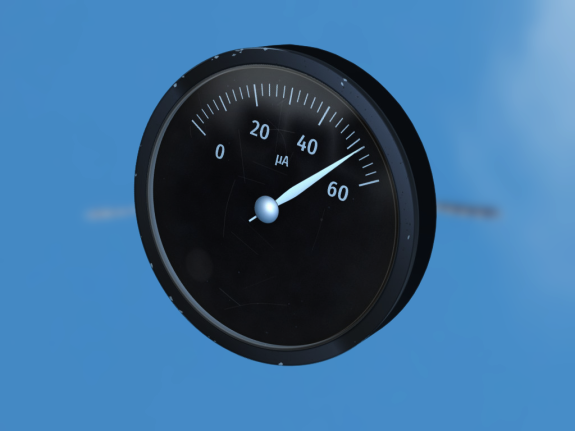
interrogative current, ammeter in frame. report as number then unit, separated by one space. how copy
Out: 52 µA
